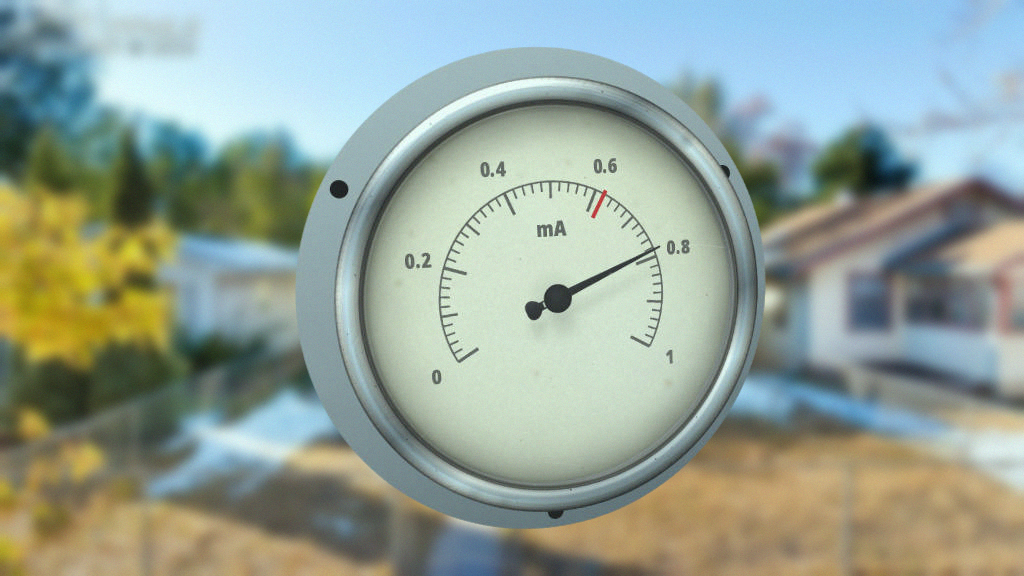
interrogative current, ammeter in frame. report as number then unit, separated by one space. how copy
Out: 0.78 mA
